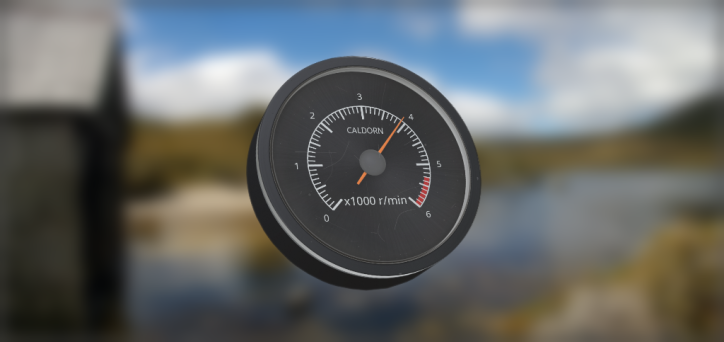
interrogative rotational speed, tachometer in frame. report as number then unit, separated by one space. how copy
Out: 3900 rpm
